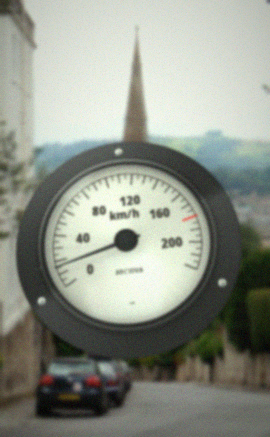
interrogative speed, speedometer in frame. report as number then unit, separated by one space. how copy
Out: 15 km/h
